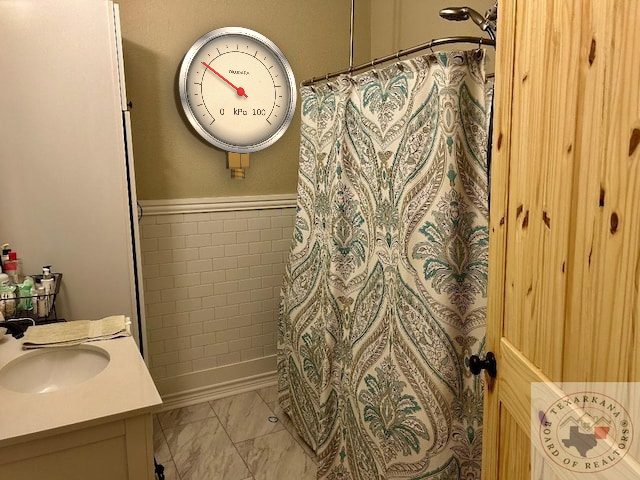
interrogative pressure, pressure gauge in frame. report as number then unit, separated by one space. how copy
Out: 30 kPa
